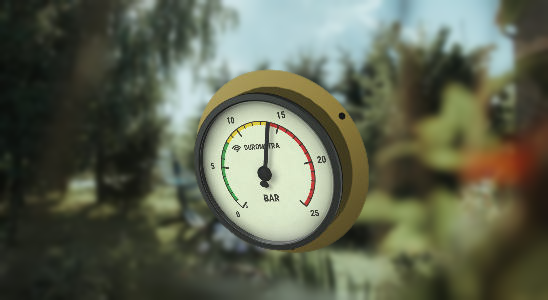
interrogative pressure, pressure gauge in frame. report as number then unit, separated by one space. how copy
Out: 14 bar
